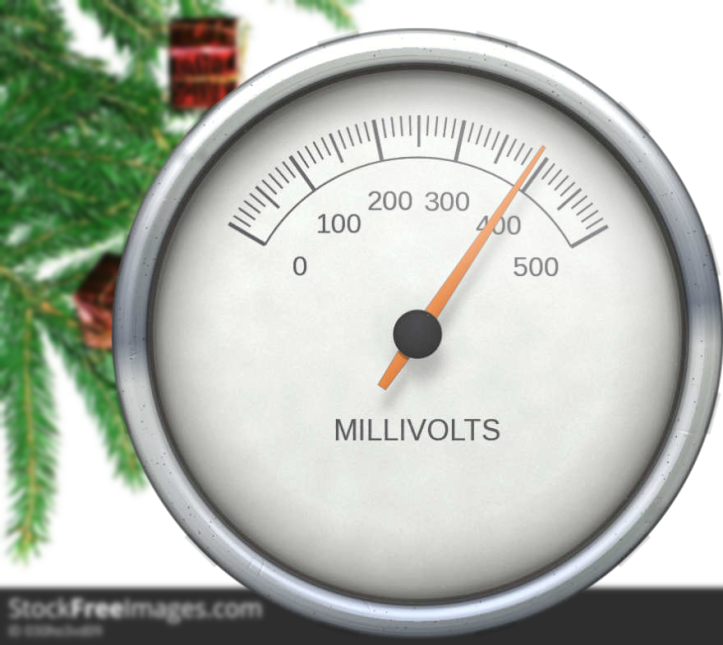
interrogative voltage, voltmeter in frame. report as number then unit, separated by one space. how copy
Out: 390 mV
